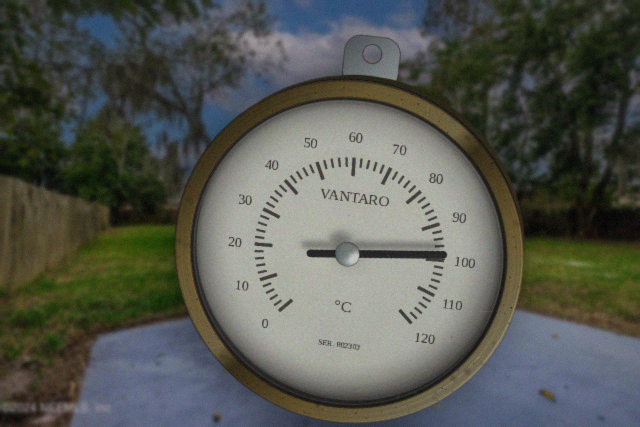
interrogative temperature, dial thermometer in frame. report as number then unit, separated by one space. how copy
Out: 98 °C
